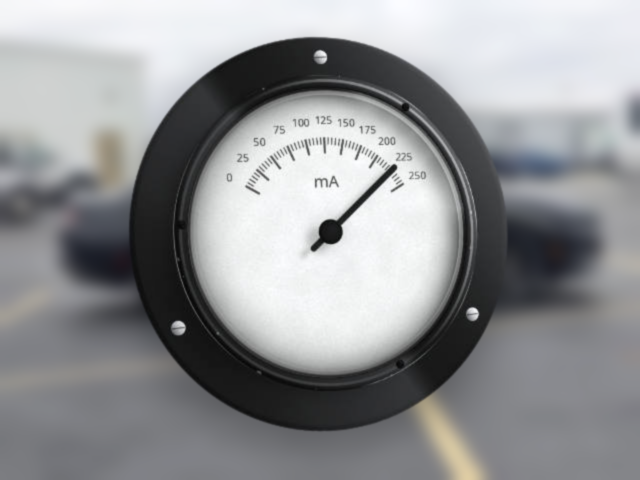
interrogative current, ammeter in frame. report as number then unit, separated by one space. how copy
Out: 225 mA
